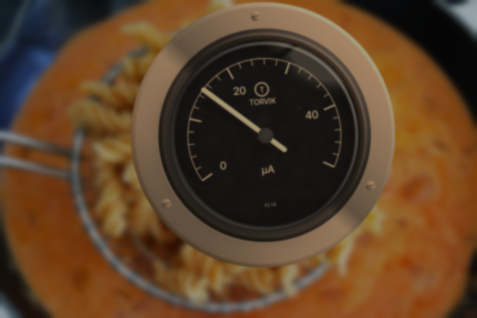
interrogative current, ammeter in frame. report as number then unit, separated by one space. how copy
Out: 15 µA
